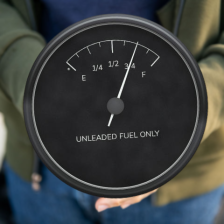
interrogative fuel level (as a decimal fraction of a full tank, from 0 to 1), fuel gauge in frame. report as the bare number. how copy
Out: 0.75
